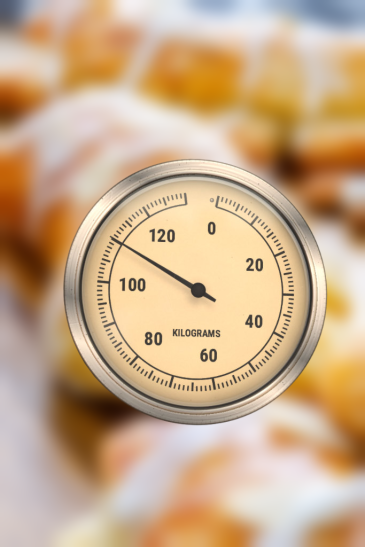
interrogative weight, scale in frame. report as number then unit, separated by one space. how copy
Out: 110 kg
